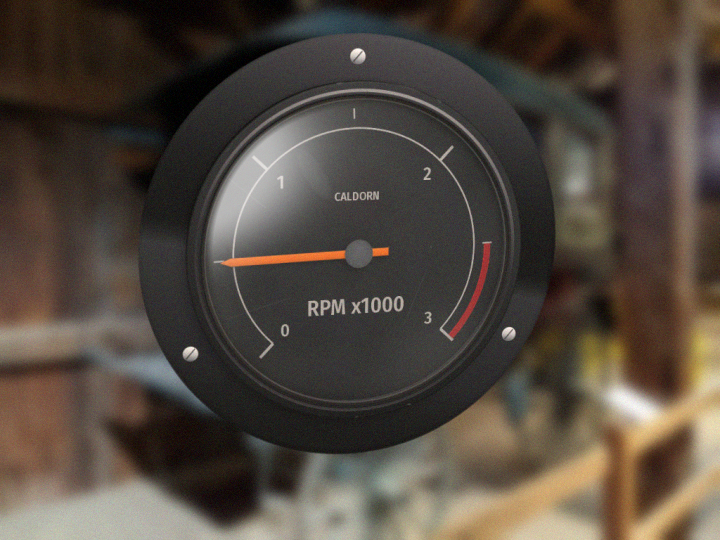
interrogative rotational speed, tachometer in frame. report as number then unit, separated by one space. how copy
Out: 500 rpm
